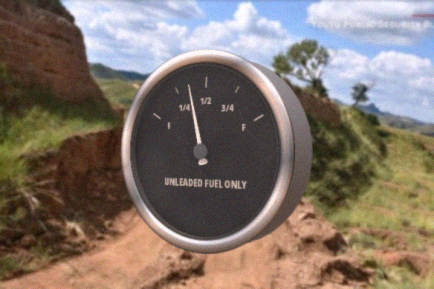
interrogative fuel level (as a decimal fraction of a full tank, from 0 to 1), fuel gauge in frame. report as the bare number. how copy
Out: 0.375
